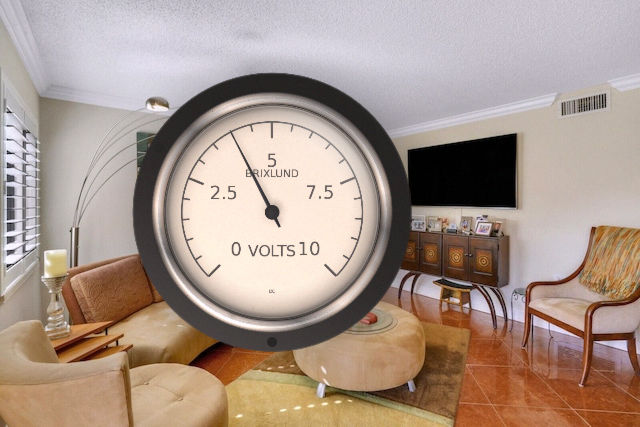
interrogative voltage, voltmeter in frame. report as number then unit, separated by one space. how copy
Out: 4 V
